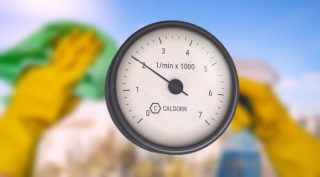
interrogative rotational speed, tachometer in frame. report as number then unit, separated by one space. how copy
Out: 2000 rpm
